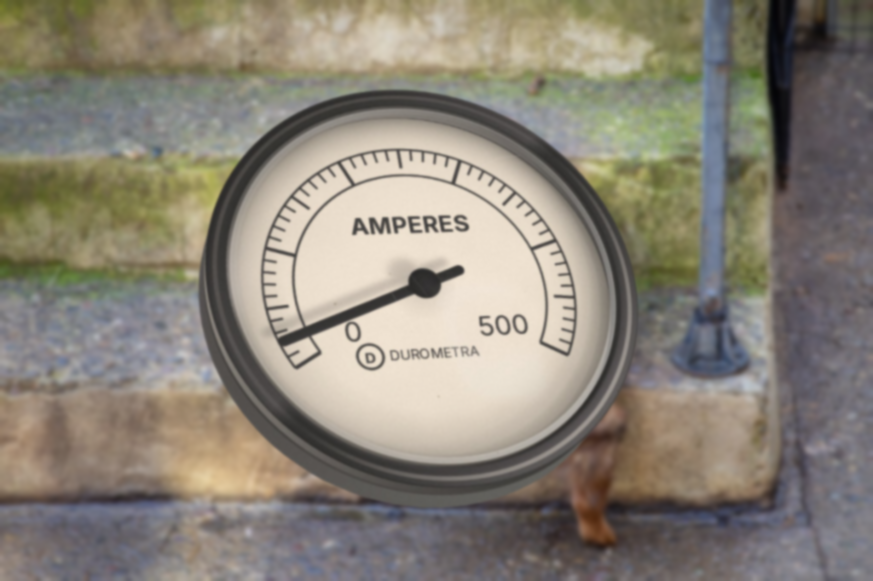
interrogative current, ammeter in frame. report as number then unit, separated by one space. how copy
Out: 20 A
